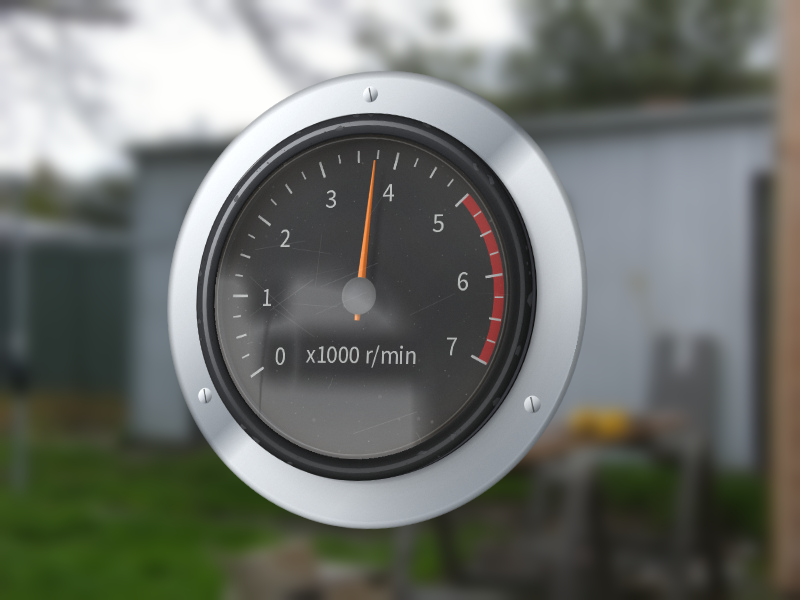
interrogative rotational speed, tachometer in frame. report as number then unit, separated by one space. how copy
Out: 3750 rpm
